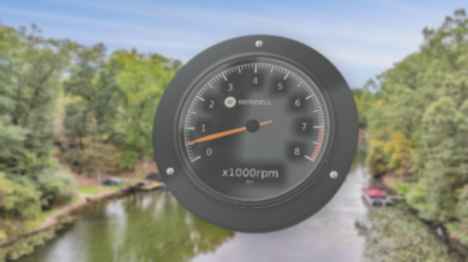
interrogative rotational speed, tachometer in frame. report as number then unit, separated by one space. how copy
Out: 500 rpm
